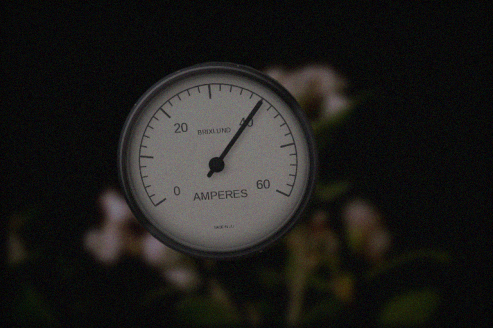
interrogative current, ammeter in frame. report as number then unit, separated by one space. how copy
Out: 40 A
